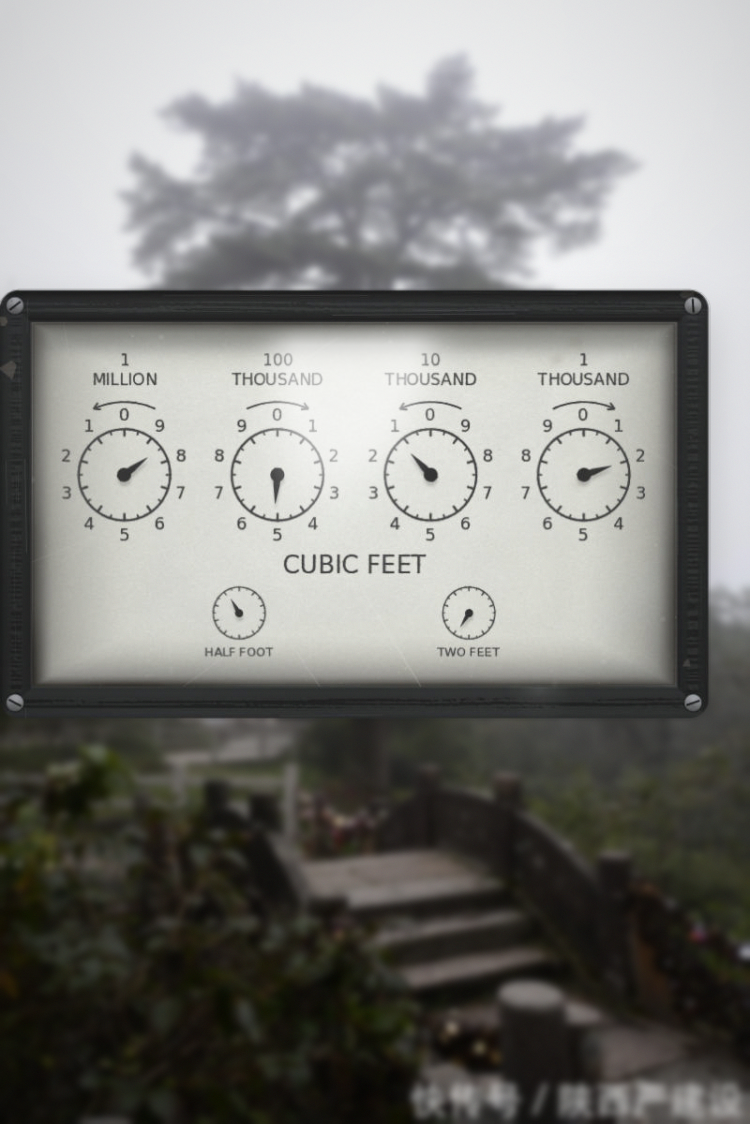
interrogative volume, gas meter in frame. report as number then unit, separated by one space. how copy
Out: 851200 ft³
